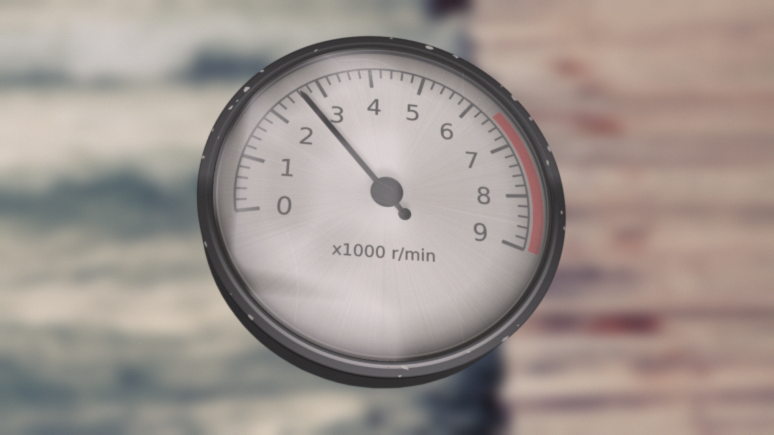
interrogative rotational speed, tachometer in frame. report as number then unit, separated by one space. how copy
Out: 2600 rpm
